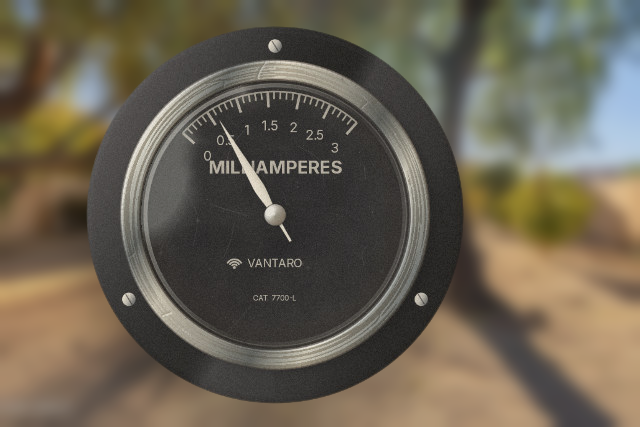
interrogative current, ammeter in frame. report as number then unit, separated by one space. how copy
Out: 0.6 mA
